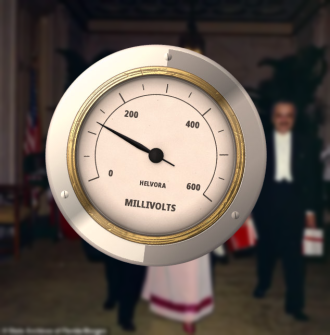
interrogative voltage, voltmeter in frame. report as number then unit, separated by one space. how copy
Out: 125 mV
